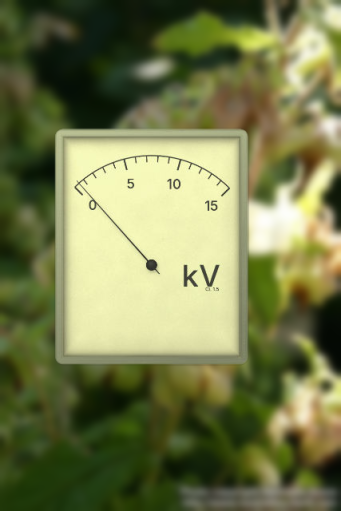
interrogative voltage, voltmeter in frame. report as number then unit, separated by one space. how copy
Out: 0.5 kV
